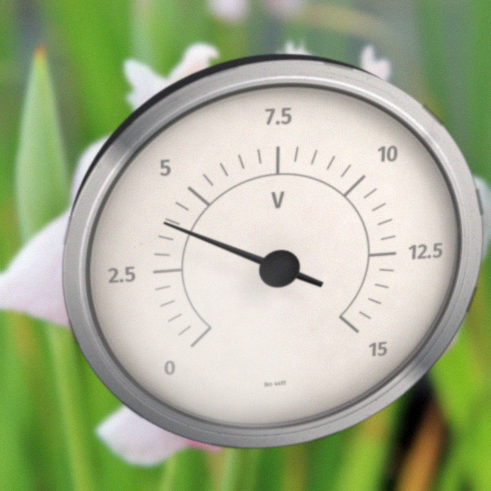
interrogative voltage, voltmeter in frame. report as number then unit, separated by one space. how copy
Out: 4 V
